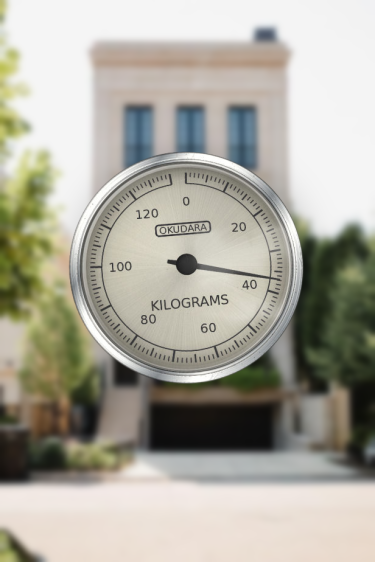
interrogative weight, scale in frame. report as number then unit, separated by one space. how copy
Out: 37 kg
